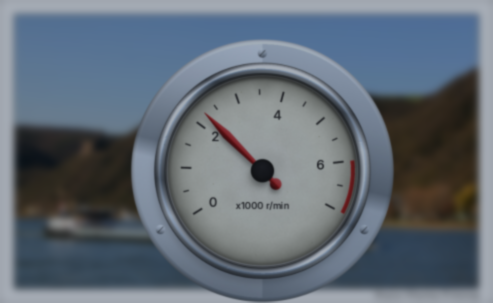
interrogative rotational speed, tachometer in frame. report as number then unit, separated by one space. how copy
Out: 2250 rpm
